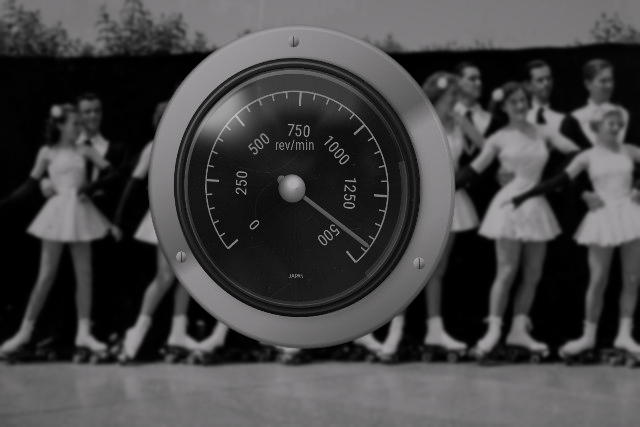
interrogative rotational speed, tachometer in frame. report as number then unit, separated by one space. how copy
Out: 1425 rpm
